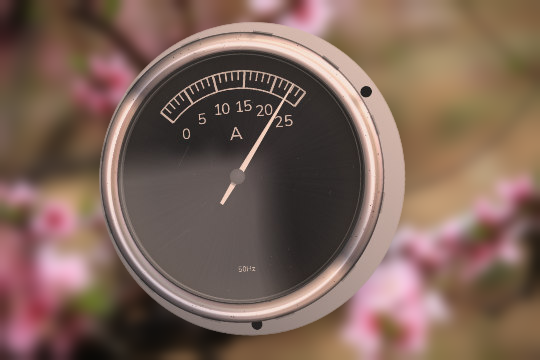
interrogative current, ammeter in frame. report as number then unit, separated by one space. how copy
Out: 23 A
